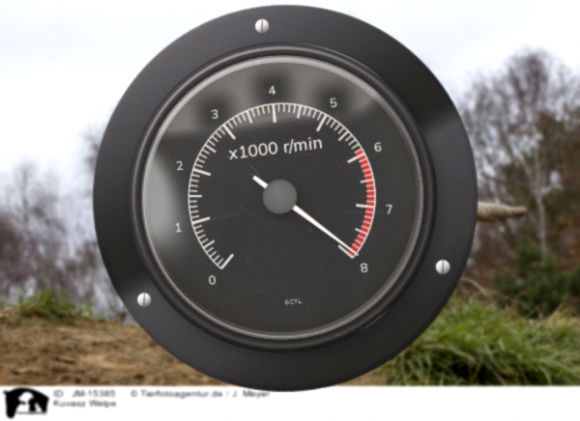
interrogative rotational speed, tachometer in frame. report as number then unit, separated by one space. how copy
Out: 7900 rpm
